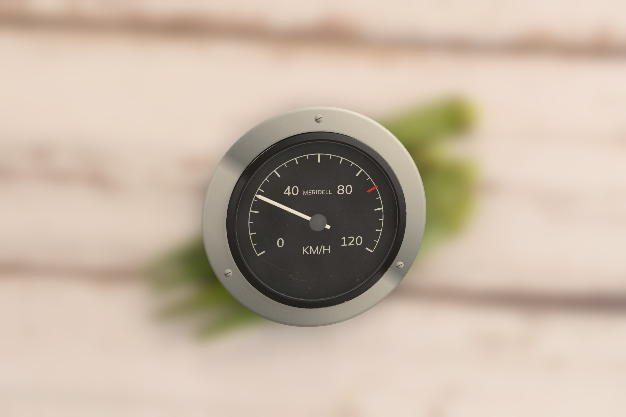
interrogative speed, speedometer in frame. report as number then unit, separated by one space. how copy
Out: 27.5 km/h
